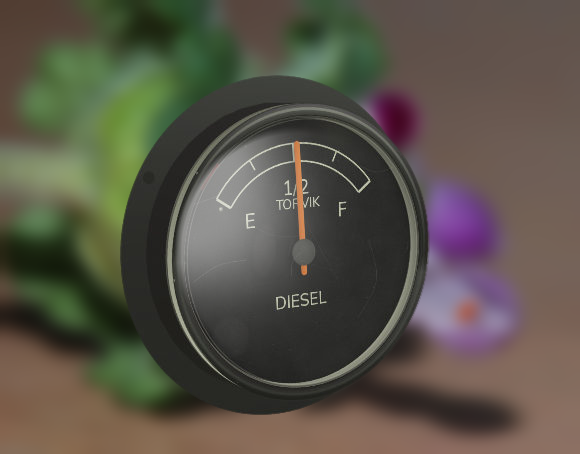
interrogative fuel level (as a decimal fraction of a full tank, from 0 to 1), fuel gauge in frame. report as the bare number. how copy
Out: 0.5
